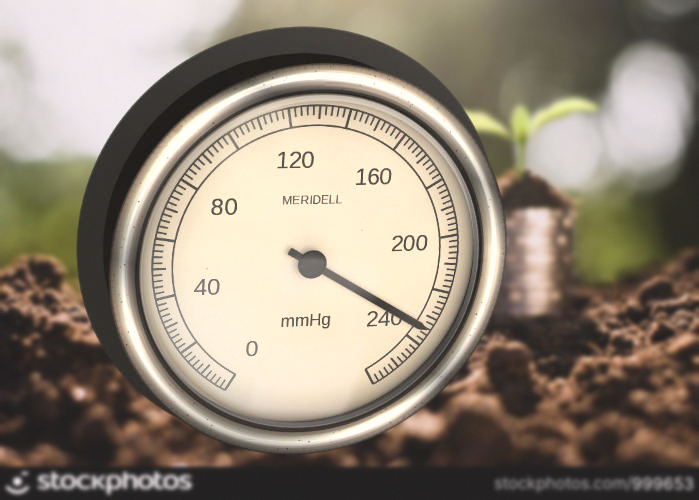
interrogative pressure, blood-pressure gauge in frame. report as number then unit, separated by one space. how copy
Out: 234 mmHg
